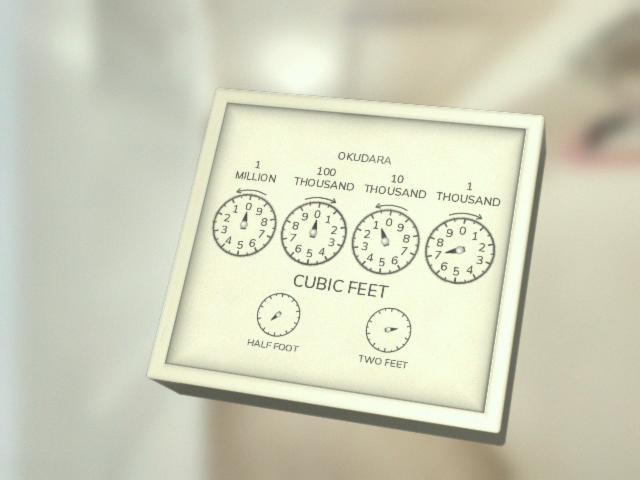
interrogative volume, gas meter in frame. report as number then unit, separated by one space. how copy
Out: 700 ft³
